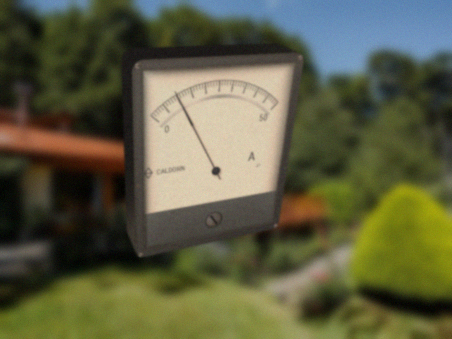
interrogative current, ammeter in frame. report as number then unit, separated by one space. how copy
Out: 10 A
